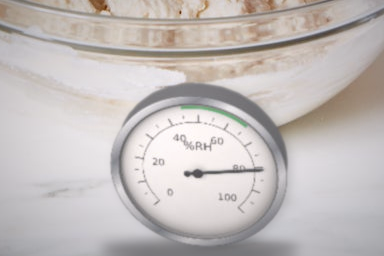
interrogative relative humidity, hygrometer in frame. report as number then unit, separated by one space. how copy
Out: 80 %
